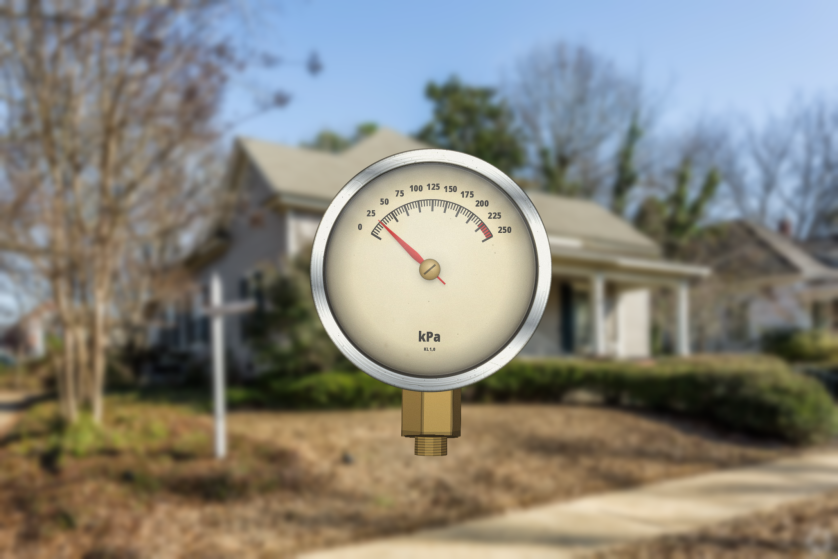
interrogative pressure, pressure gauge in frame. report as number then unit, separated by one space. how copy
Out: 25 kPa
